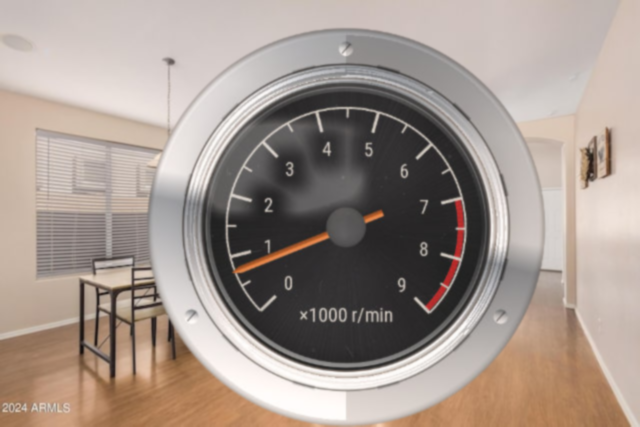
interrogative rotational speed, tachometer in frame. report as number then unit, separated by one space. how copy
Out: 750 rpm
